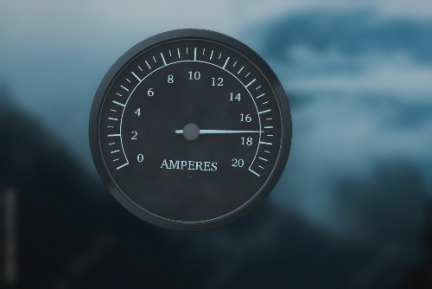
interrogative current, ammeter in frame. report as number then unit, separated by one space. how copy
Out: 17.25 A
